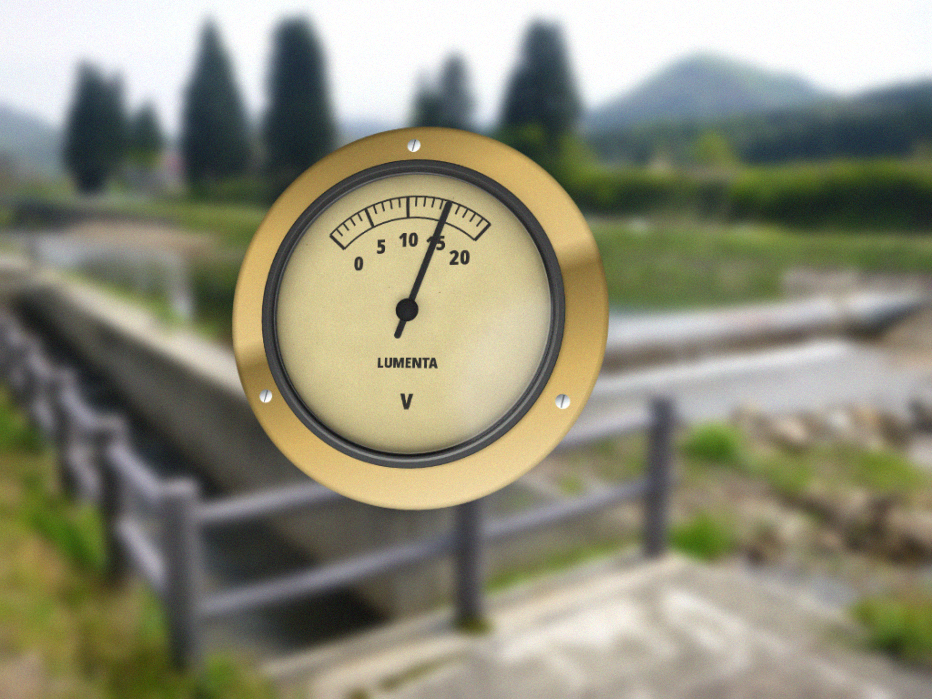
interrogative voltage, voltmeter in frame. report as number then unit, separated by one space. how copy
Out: 15 V
